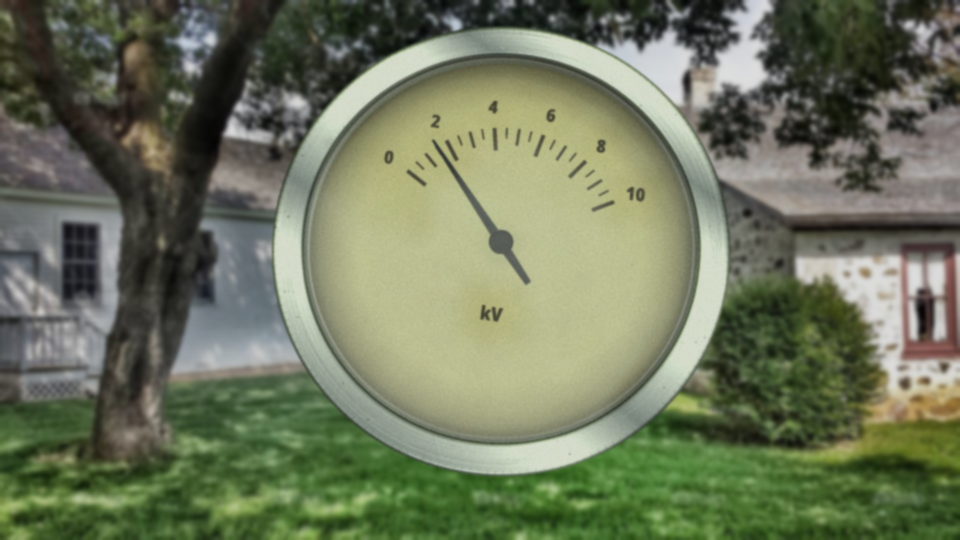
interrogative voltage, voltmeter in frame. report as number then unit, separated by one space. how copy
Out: 1.5 kV
